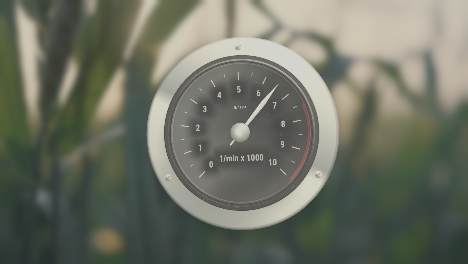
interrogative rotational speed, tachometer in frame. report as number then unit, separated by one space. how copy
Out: 6500 rpm
